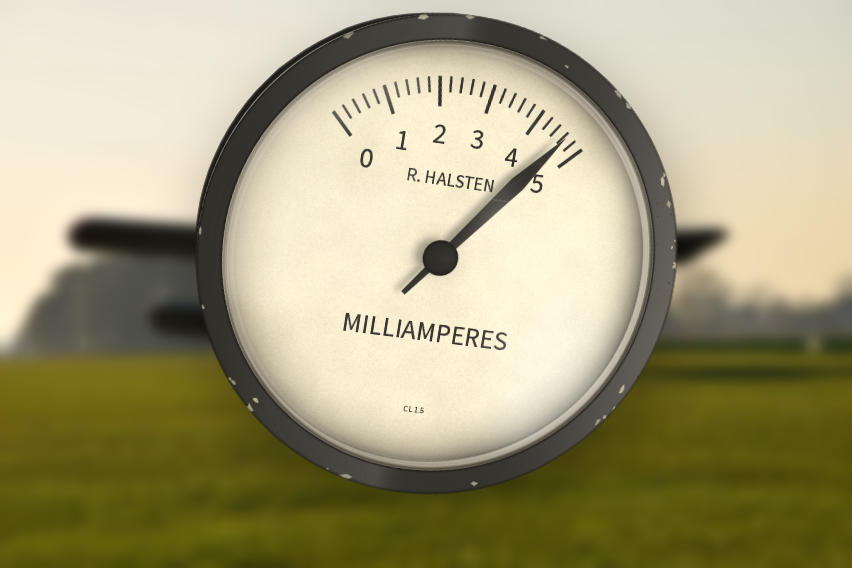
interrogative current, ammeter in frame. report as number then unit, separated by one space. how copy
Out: 4.6 mA
